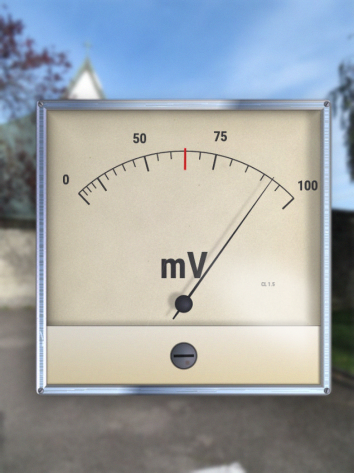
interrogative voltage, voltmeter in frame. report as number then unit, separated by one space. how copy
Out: 92.5 mV
